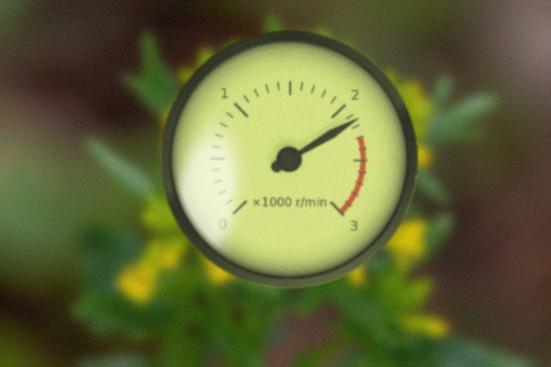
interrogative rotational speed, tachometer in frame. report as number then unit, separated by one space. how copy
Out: 2150 rpm
